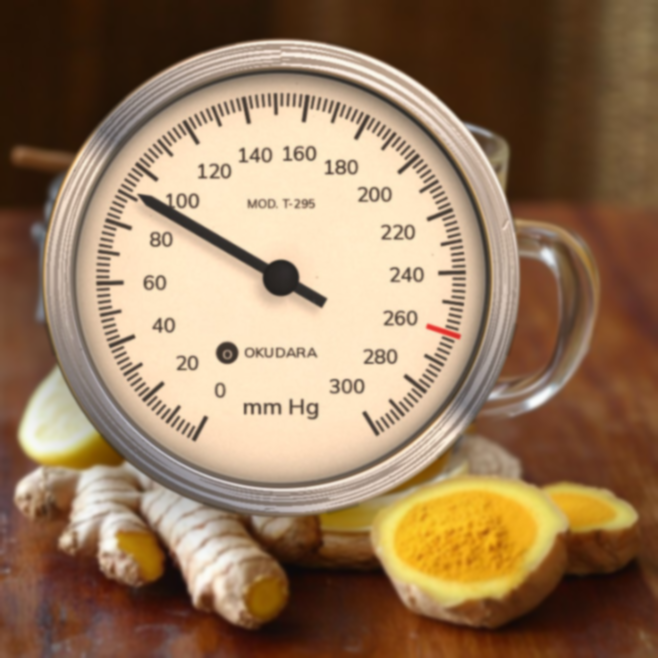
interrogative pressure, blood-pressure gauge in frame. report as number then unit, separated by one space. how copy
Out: 92 mmHg
